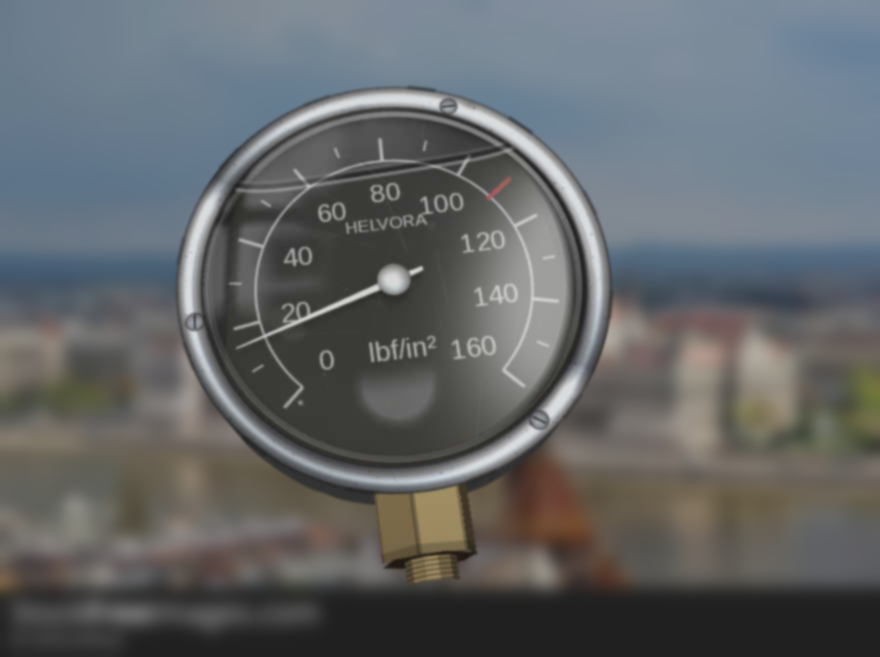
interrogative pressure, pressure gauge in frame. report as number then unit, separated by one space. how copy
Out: 15 psi
